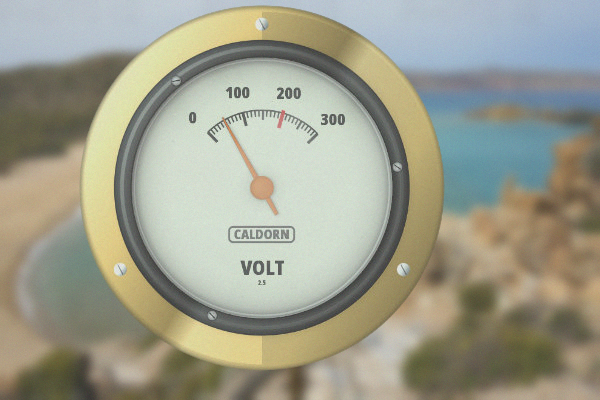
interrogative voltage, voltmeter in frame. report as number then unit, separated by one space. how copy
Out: 50 V
